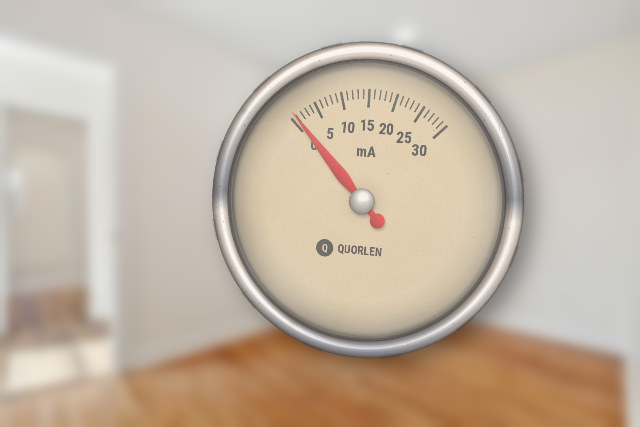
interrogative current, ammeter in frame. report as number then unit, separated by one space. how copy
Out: 1 mA
